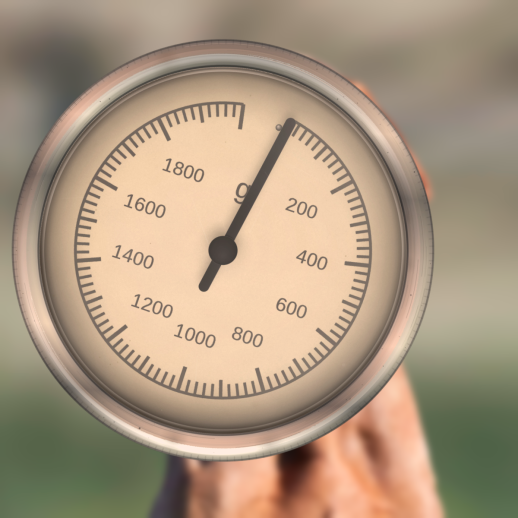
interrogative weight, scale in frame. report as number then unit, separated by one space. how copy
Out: 0 g
